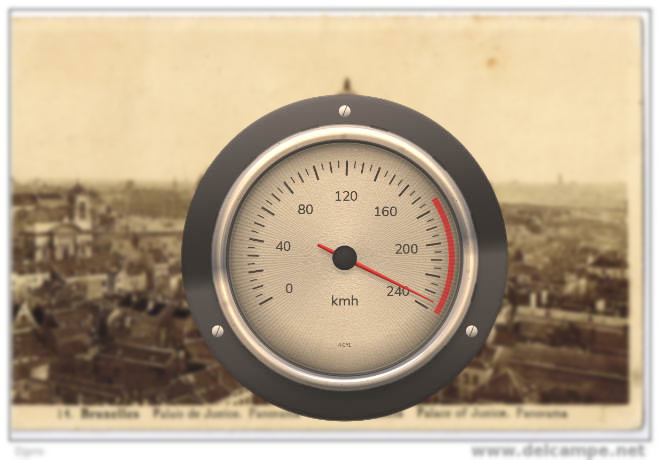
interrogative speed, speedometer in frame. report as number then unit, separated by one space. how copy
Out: 235 km/h
